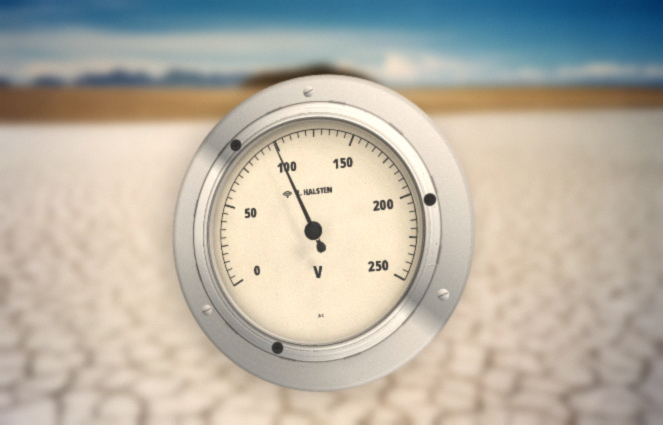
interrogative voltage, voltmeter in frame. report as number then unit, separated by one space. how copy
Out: 100 V
